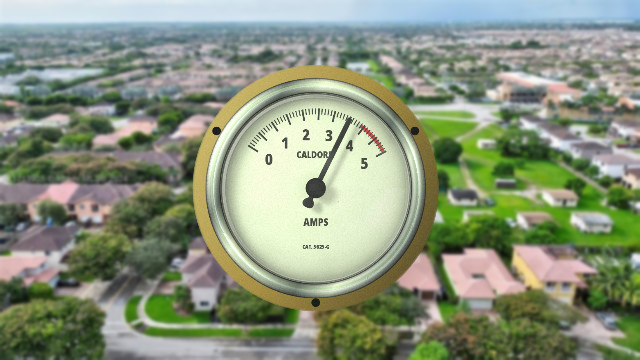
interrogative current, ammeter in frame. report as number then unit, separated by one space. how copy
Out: 3.5 A
